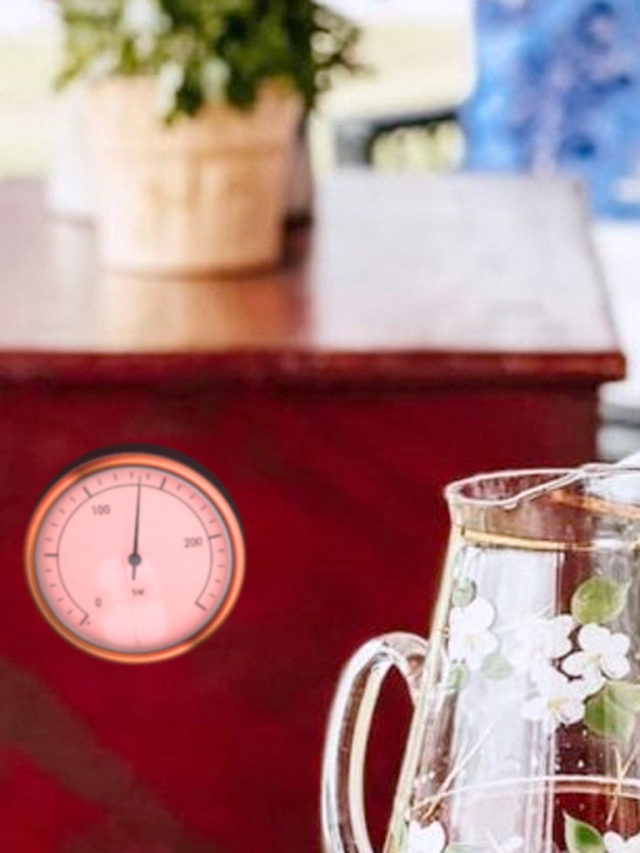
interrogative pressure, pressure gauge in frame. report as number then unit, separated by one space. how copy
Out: 135 bar
